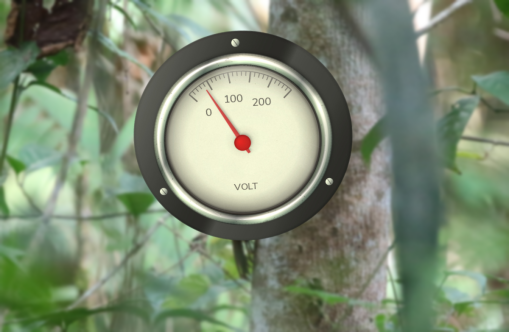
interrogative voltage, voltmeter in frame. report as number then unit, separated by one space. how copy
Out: 40 V
